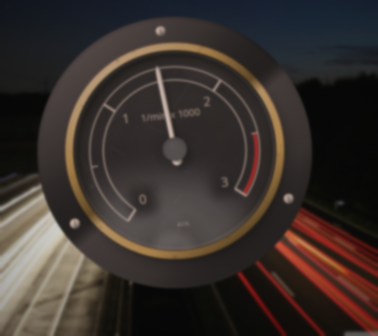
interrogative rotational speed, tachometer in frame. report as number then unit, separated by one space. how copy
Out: 1500 rpm
